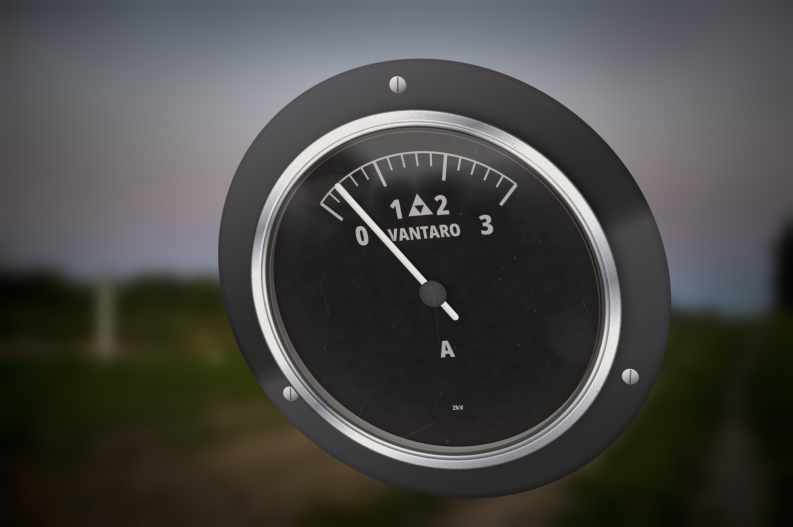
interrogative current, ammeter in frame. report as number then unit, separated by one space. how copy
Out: 0.4 A
